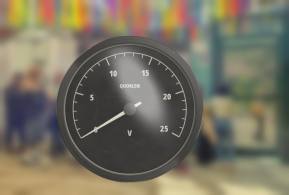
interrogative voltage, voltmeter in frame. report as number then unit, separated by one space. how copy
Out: 0 V
